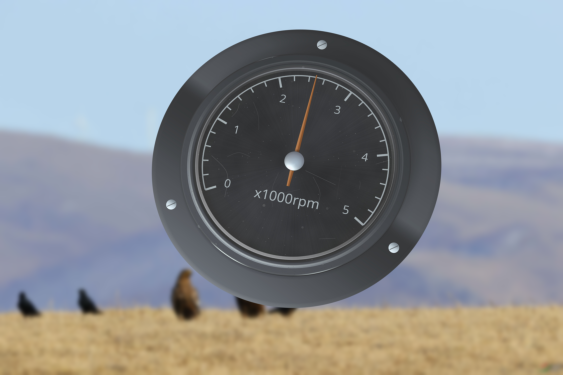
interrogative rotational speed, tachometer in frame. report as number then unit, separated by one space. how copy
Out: 2500 rpm
